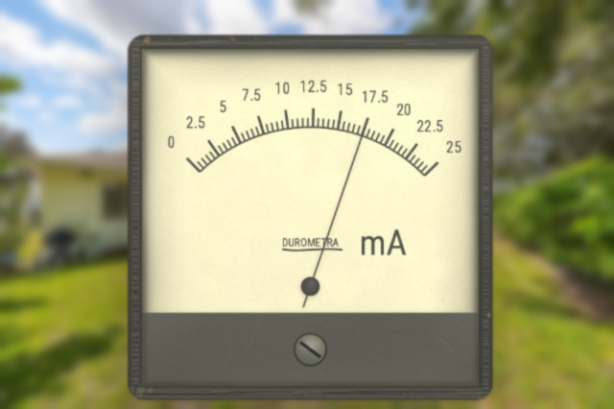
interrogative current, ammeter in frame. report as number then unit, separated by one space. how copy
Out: 17.5 mA
